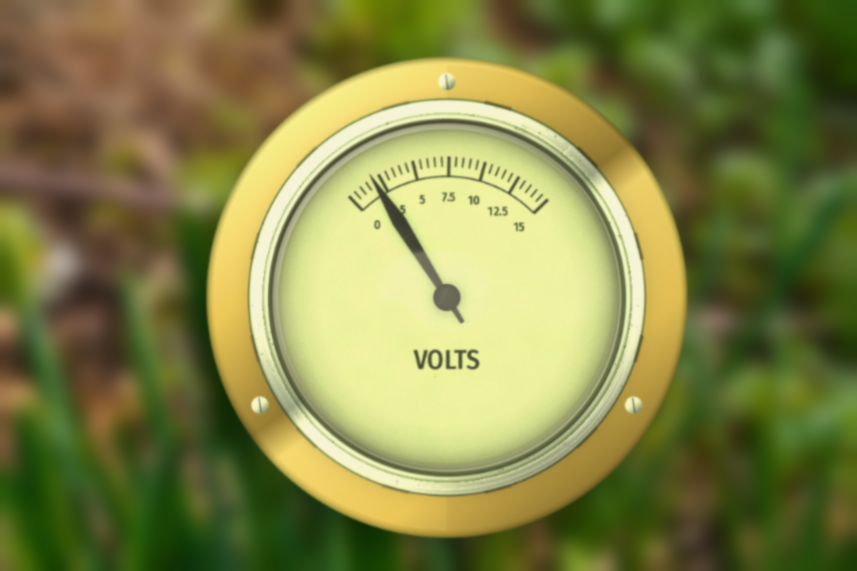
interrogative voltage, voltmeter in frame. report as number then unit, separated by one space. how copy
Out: 2 V
